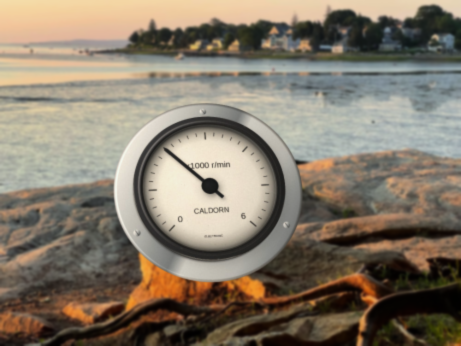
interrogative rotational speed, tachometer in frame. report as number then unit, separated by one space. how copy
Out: 2000 rpm
